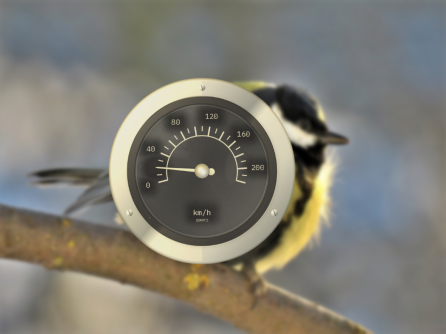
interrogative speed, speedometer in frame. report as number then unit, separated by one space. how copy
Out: 20 km/h
